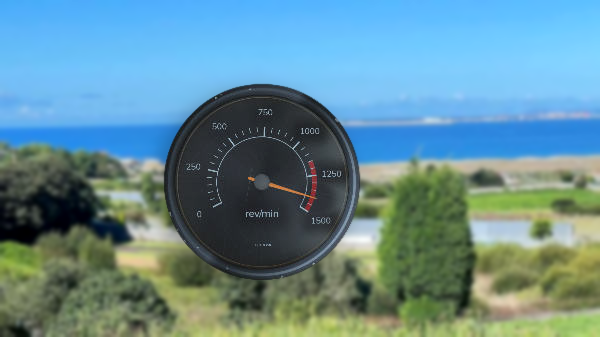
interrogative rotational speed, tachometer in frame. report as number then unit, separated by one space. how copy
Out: 1400 rpm
